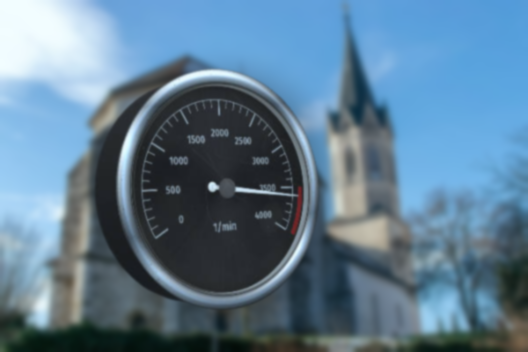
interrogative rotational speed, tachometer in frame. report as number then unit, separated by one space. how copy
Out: 3600 rpm
